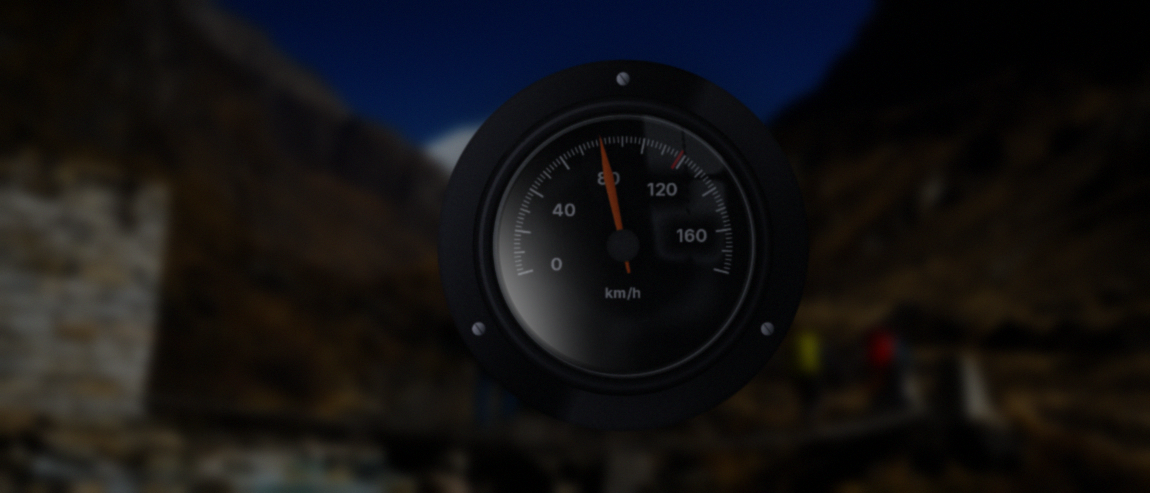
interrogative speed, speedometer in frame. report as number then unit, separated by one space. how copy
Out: 80 km/h
